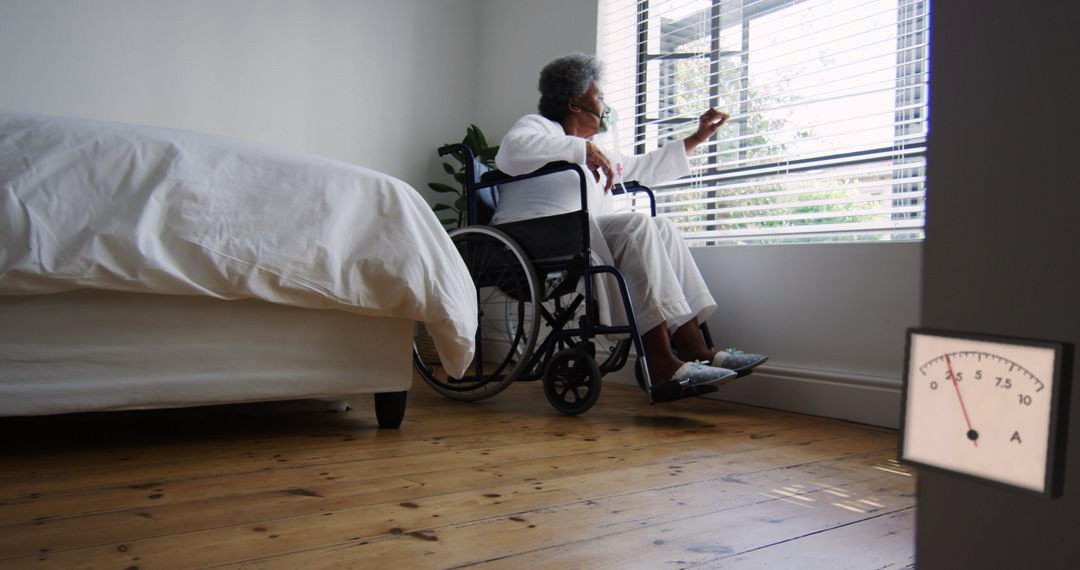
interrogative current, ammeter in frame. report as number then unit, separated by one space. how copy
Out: 2.5 A
